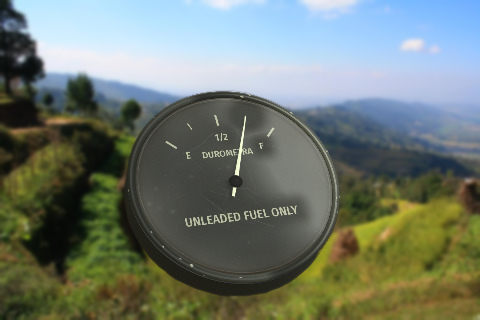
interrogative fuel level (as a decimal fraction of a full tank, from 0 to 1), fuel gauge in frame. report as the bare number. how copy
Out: 0.75
